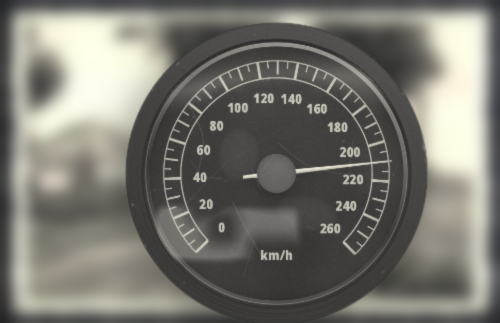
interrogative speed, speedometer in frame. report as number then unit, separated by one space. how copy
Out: 210 km/h
